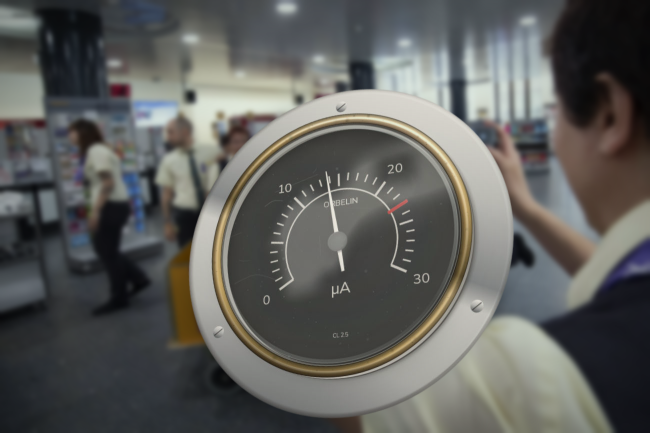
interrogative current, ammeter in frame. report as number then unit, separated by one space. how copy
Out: 14 µA
